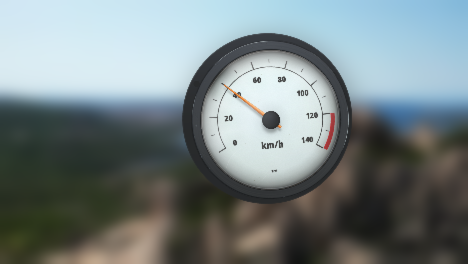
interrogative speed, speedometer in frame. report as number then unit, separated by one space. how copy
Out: 40 km/h
